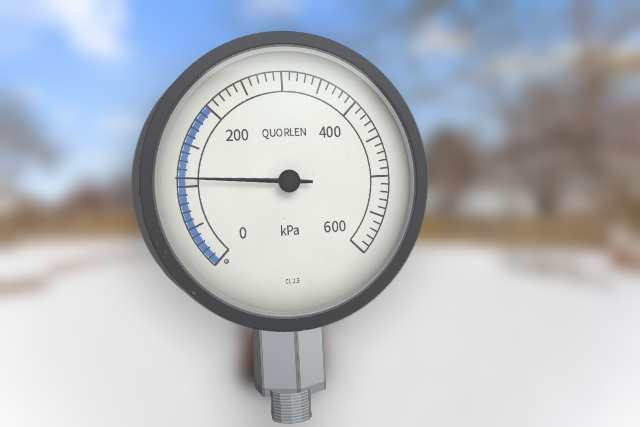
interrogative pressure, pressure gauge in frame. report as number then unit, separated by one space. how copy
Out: 110 kPa
